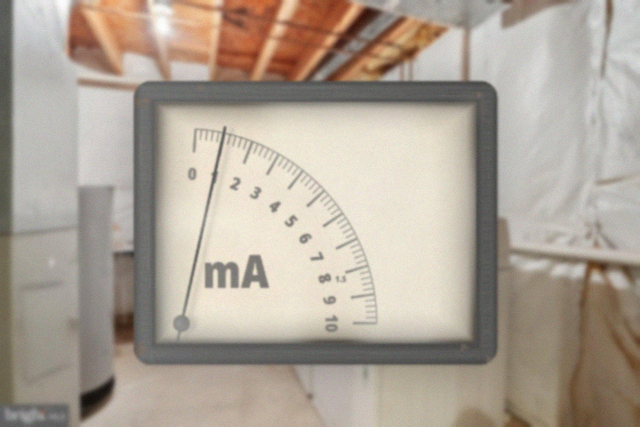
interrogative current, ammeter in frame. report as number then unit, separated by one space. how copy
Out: 1 mA
